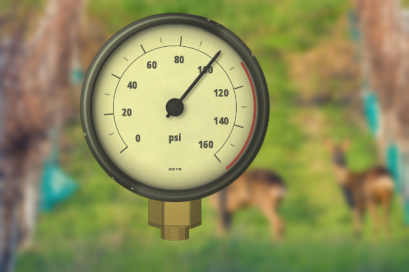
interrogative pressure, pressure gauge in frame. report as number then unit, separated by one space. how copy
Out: 100 psi
